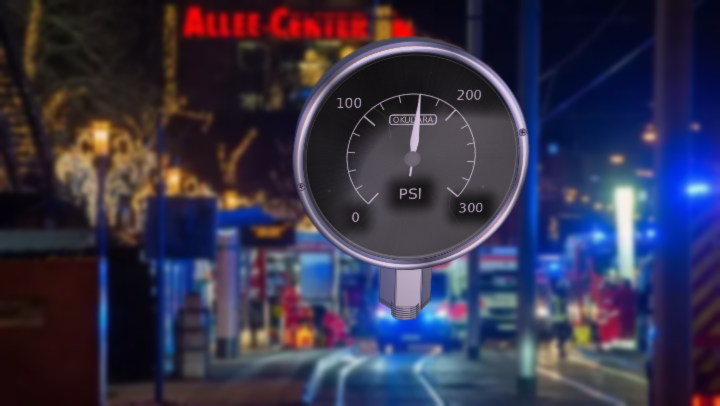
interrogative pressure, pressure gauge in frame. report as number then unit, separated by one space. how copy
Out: 160 psi
